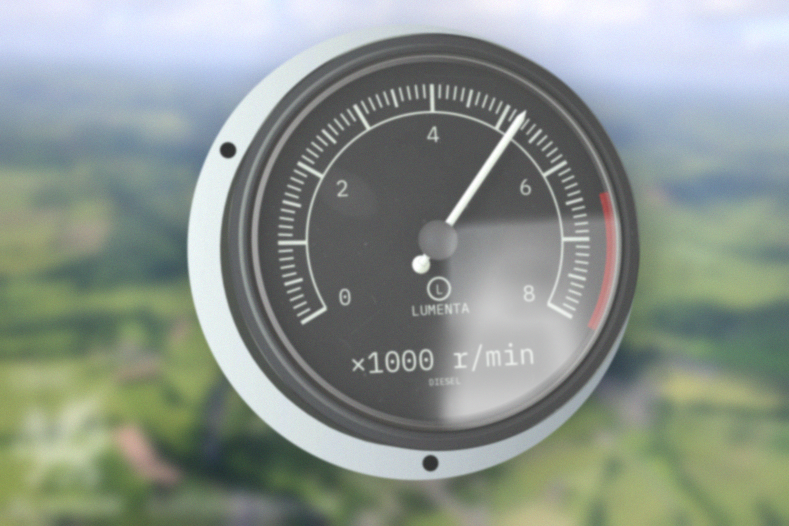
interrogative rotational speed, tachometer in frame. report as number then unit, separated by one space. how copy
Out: 5200 rpm
